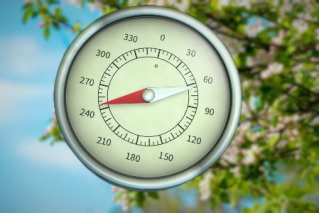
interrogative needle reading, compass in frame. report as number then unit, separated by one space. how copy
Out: 245 °
